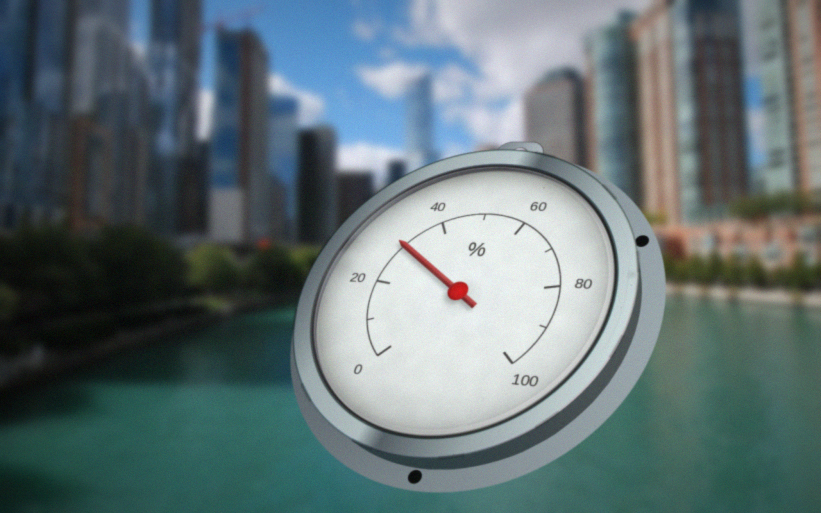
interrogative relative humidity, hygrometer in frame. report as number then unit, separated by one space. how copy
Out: 30 %
